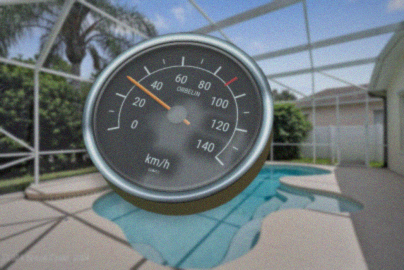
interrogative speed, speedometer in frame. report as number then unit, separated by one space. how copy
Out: 30 km/h
